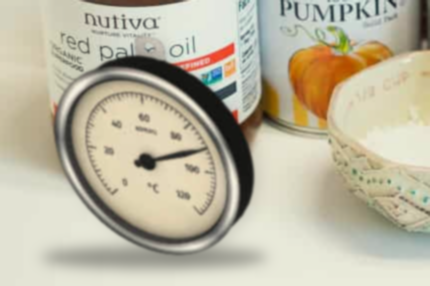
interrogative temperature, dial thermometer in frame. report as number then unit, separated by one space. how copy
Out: 90 °C
